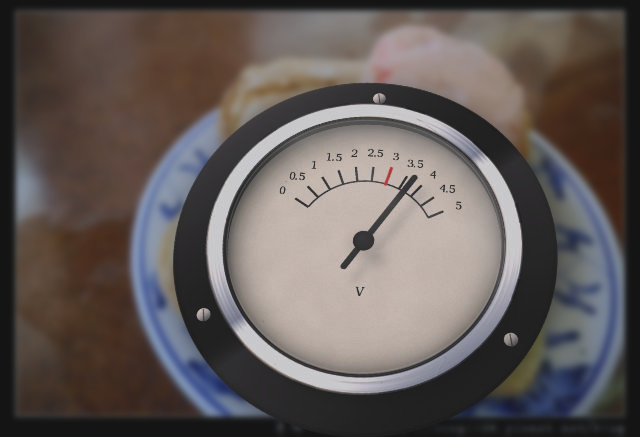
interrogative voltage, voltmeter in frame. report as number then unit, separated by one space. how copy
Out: 3.75 V
